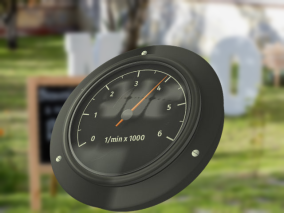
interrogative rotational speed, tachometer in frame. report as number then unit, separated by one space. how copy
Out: 4000 rpm
